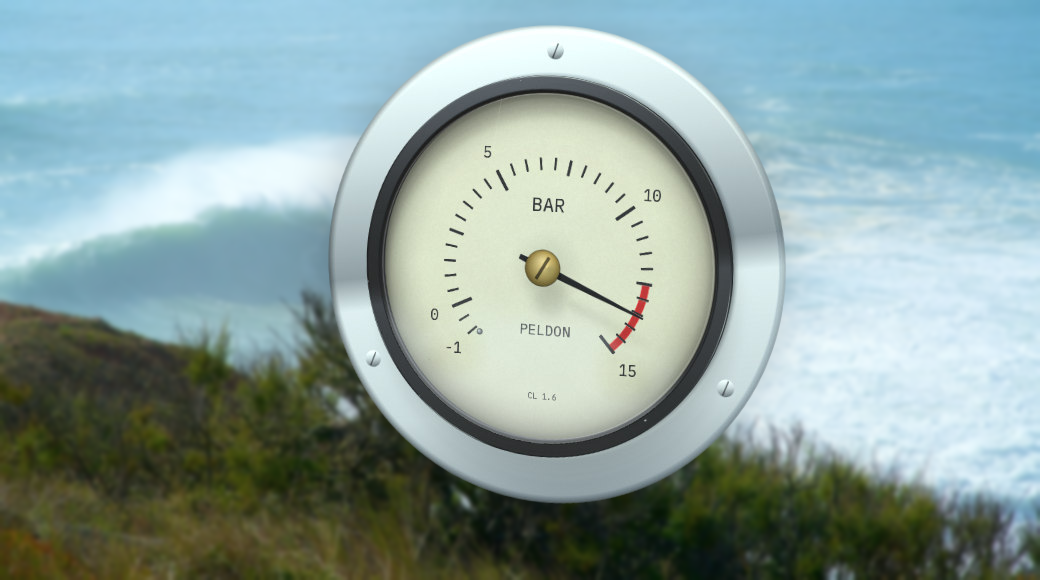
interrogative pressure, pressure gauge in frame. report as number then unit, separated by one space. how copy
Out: 13.5 bar
